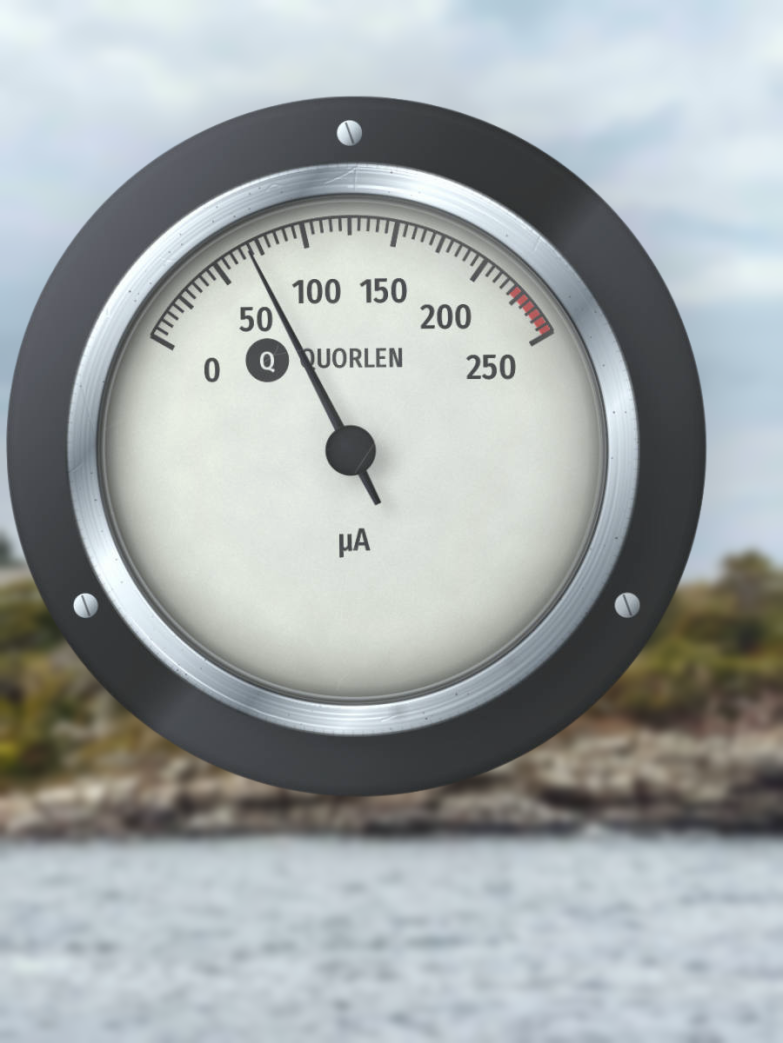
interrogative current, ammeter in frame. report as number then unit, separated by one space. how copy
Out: 70 µA
